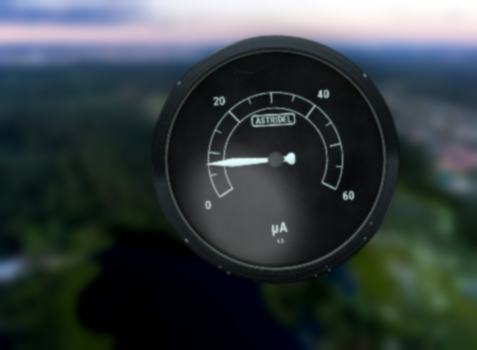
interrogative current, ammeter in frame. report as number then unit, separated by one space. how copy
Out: 7.5 µA
